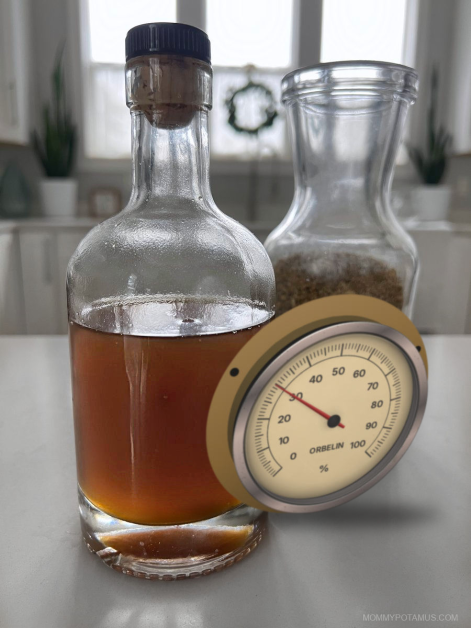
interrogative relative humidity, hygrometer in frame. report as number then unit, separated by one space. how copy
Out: 30 %
